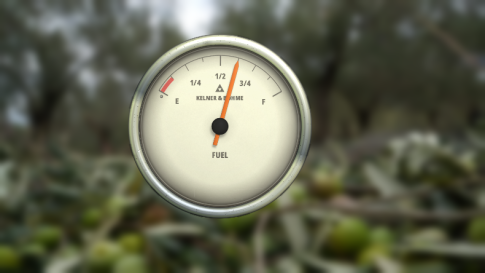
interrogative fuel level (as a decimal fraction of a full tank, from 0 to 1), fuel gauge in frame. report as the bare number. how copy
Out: 0.625
